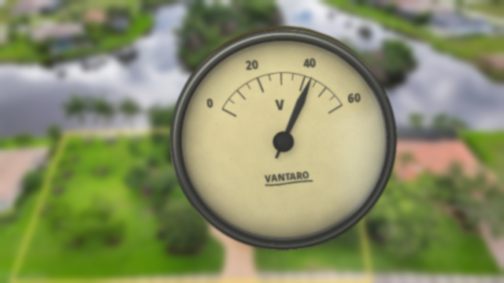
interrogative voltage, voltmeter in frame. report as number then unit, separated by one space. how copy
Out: 42.5 V
